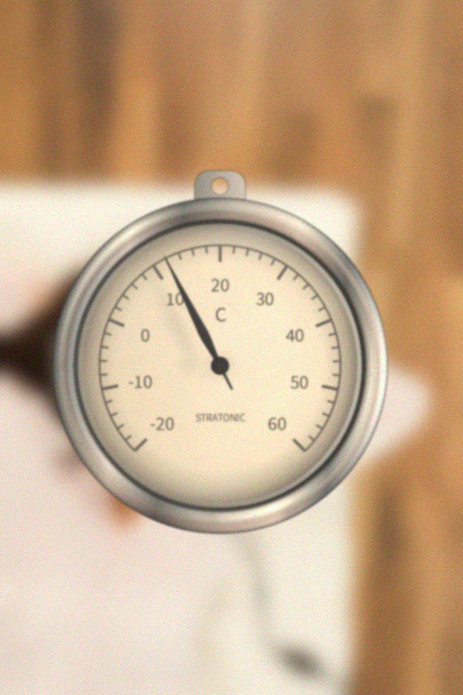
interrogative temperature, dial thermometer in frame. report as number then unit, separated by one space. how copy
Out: 12 °C
